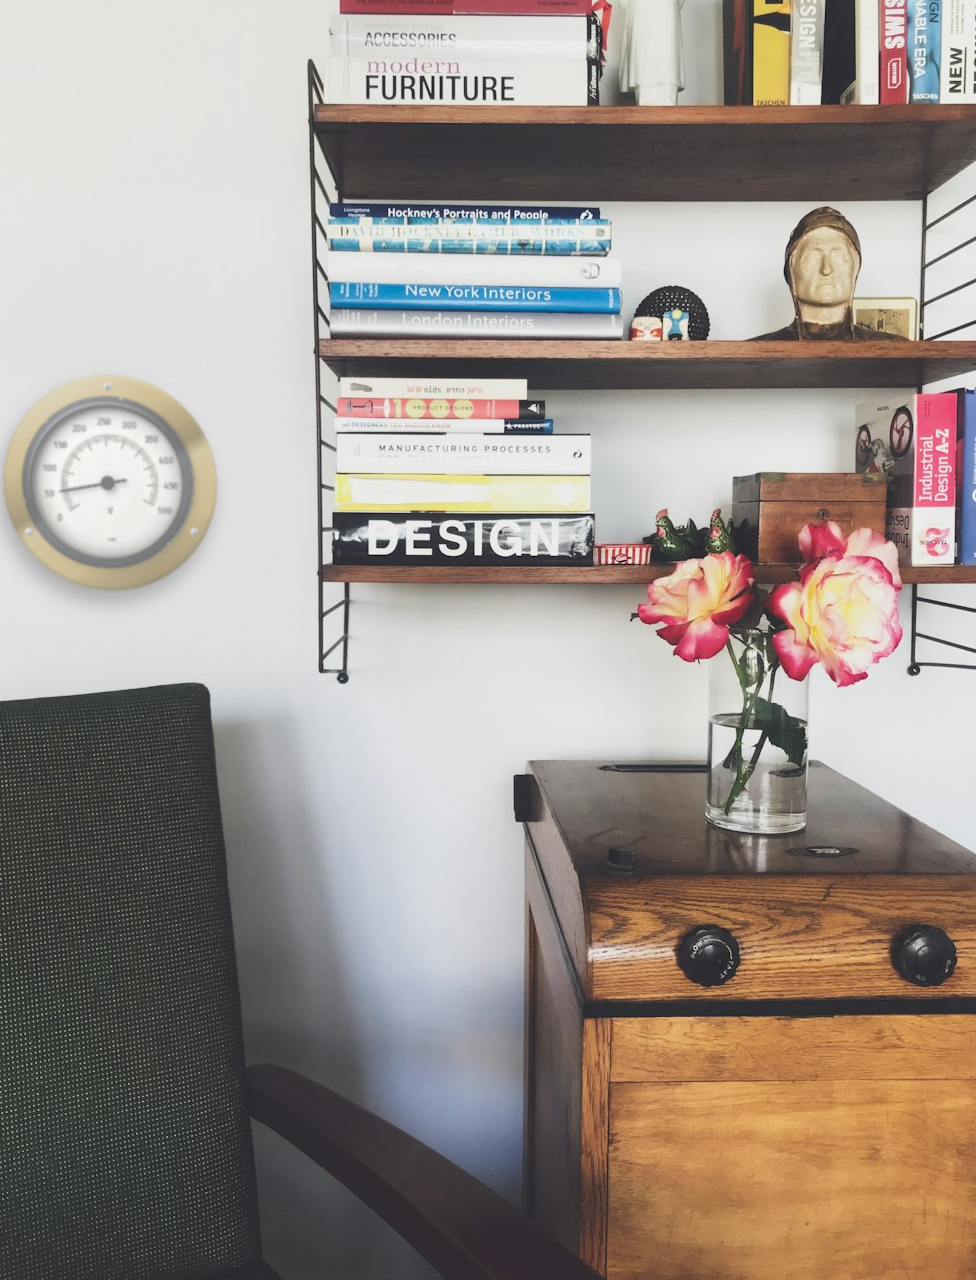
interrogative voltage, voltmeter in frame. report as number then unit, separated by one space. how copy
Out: 50 V
